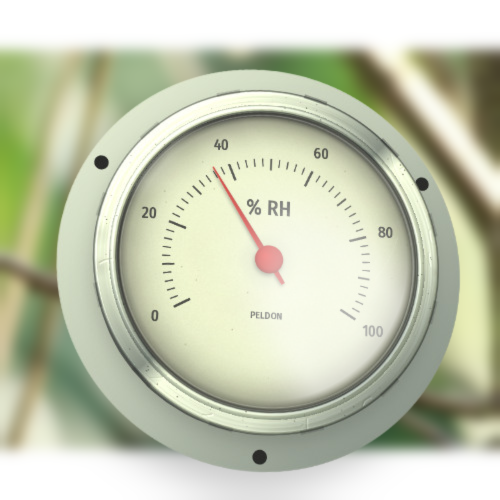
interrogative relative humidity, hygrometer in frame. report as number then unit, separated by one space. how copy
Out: 36 %
